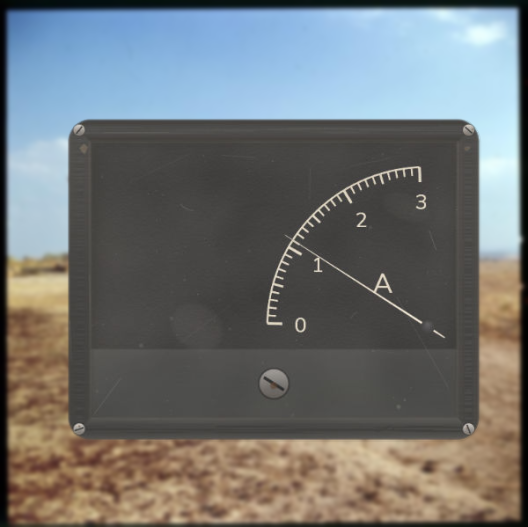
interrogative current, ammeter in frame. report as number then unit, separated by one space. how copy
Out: 1.1 A
